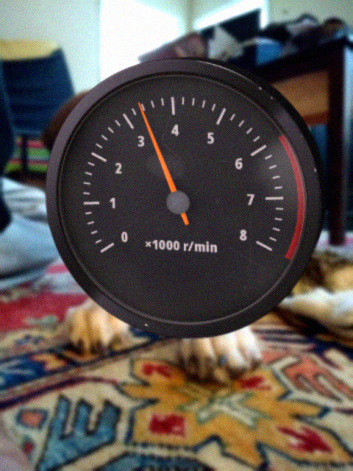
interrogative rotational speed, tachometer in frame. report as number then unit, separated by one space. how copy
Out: 3400 rpm
